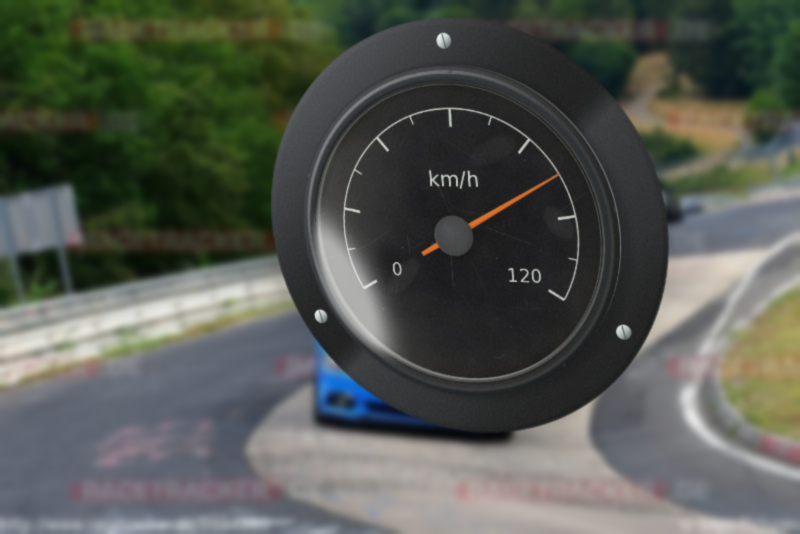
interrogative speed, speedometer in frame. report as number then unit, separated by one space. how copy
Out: 90 km/h
